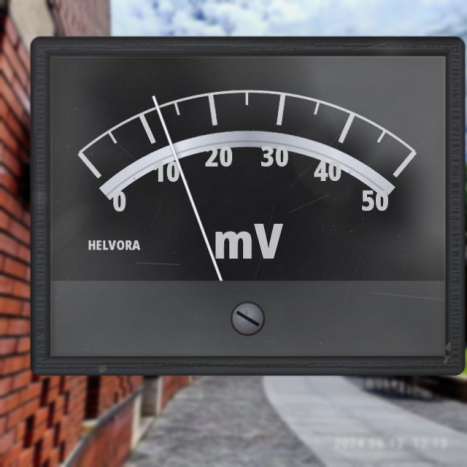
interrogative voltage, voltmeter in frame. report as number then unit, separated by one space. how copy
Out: 12.5 mV
